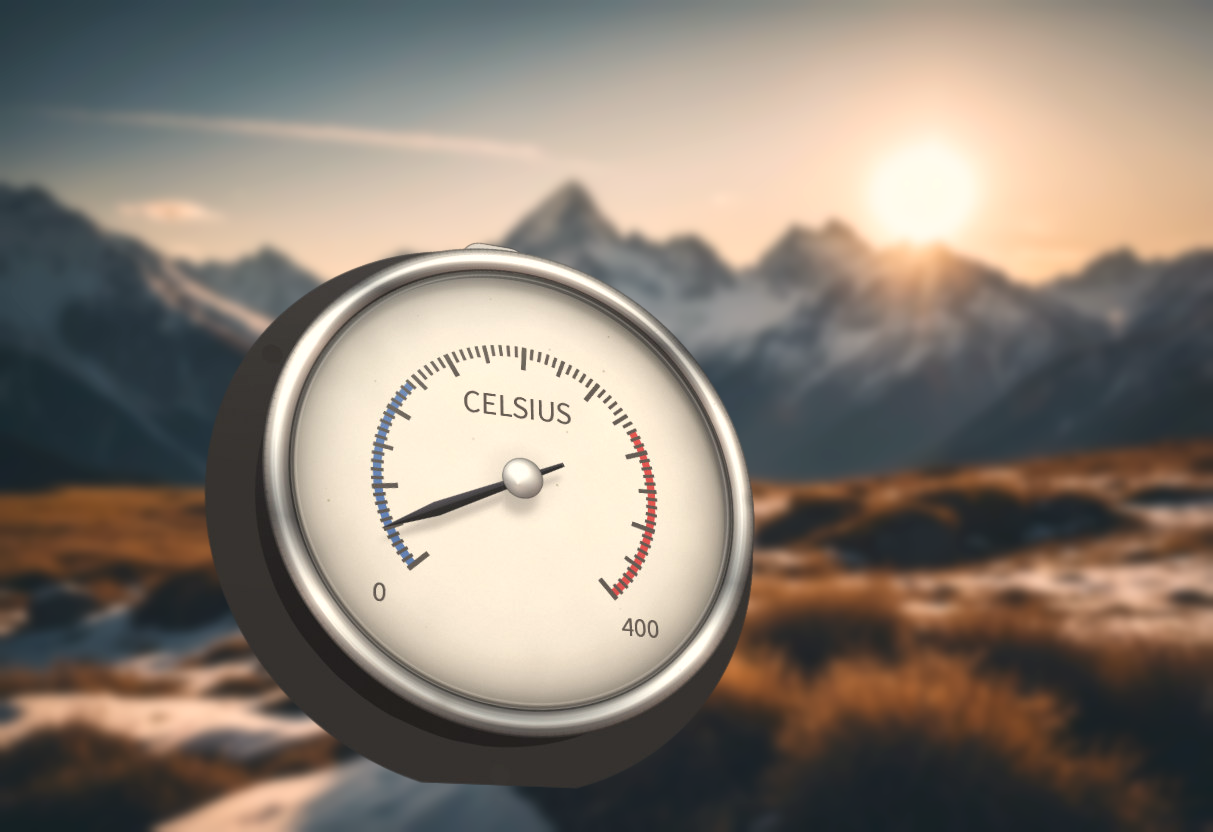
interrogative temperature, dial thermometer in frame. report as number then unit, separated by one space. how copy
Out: 25 °C
